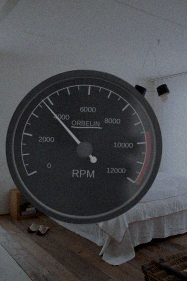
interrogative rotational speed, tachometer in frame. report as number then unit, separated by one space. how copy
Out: 3750 rpm
